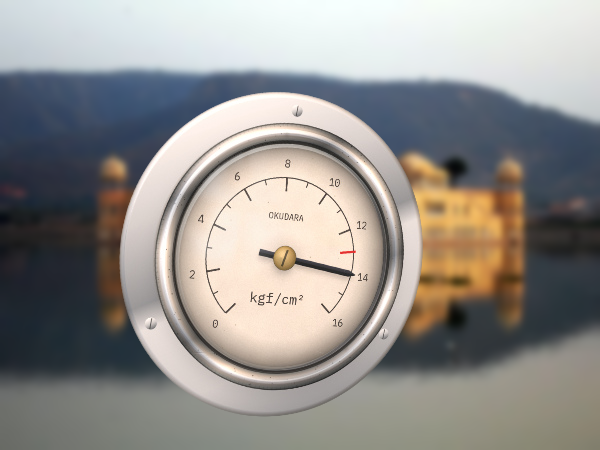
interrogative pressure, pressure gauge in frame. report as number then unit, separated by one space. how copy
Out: 14 kg/cm²
